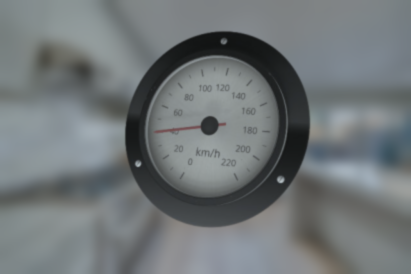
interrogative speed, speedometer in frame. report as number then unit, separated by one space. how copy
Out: 40 km/h
